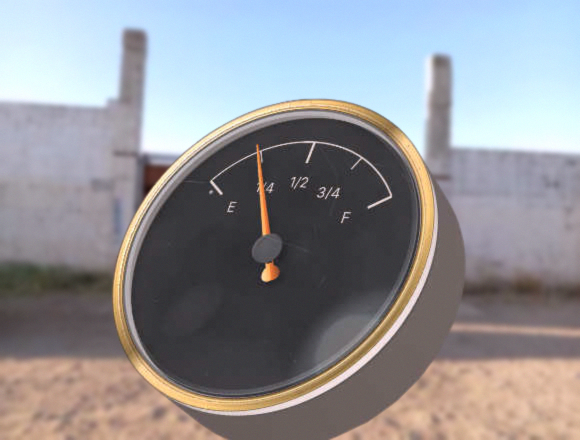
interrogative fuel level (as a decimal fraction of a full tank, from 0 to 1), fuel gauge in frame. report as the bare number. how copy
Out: 0.25
